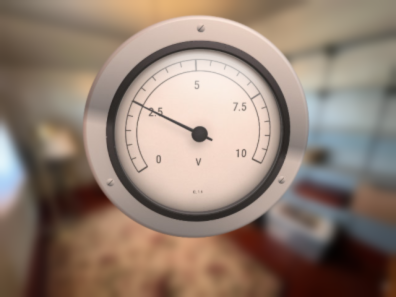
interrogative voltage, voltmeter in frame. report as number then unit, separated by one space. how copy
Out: 2.5 V
